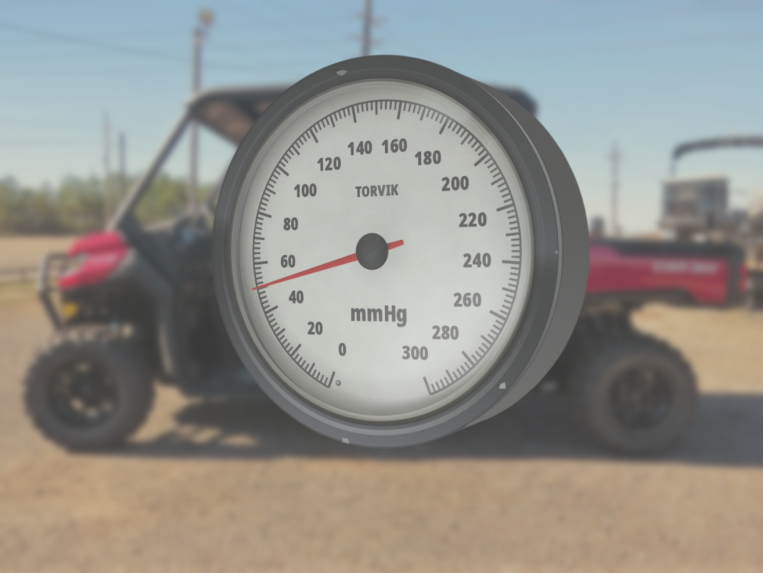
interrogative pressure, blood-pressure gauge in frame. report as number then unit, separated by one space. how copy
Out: 50 mmHg
